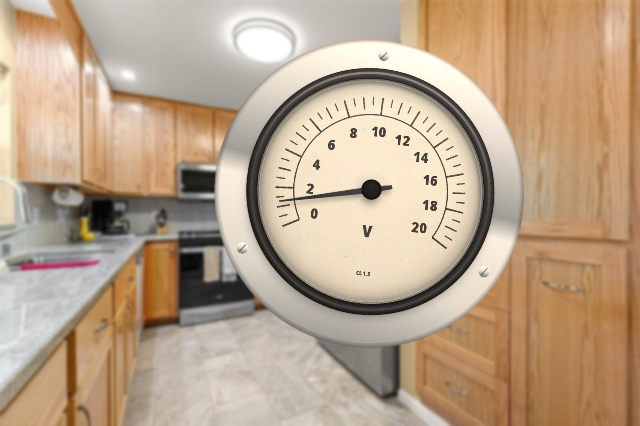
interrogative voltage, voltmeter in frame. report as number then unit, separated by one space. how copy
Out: 1.25 V
